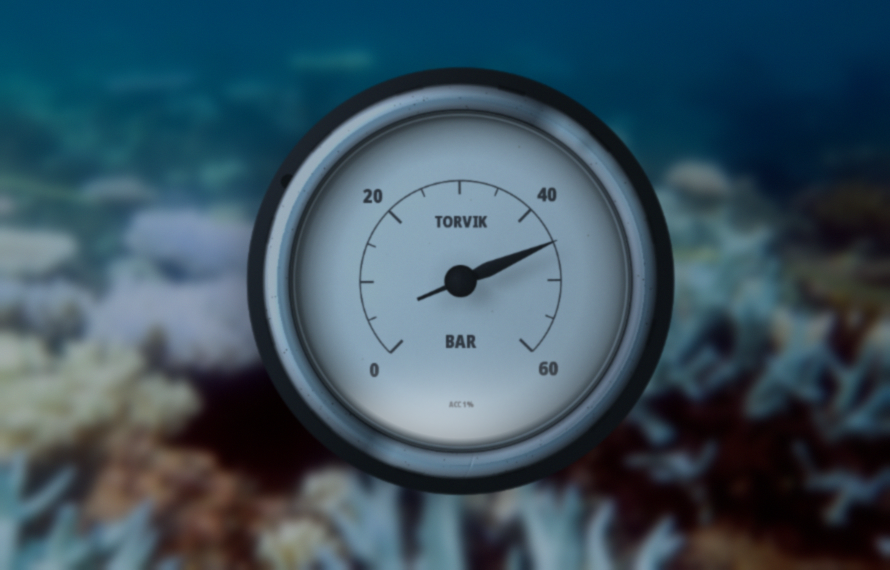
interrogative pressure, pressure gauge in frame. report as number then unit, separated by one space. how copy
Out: 45 bar
